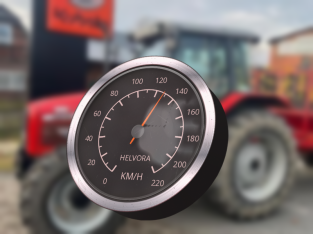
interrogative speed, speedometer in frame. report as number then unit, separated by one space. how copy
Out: 130 km/h
